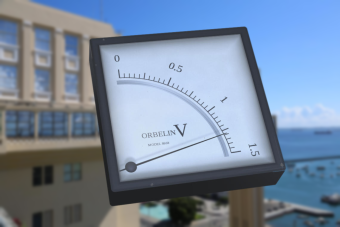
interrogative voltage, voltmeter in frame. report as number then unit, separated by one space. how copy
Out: 1.3 V
